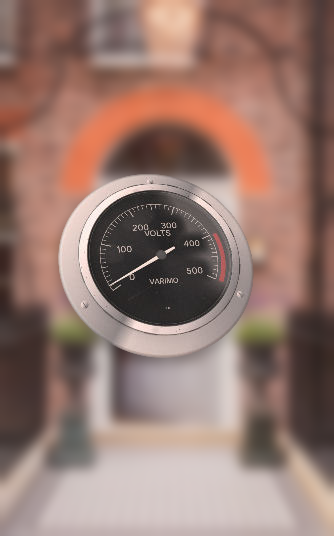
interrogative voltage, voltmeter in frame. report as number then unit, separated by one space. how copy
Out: 10 V
